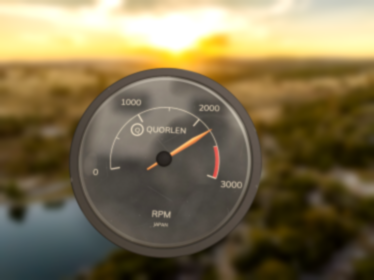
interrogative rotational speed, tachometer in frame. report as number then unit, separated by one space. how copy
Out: 2250 rpm
